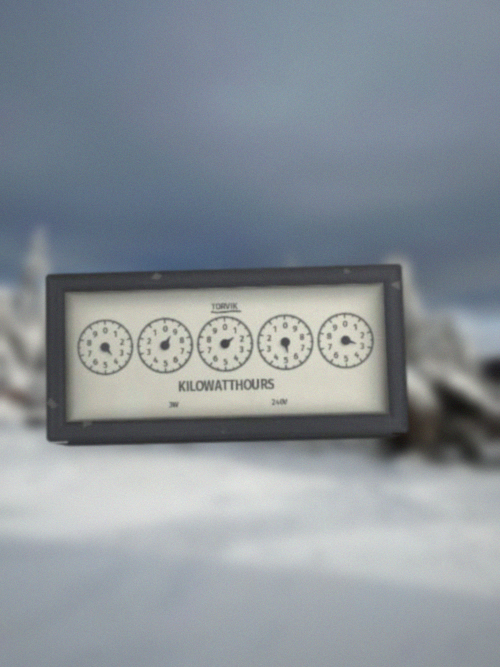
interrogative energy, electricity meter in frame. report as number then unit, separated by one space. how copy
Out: 39153 kWh
